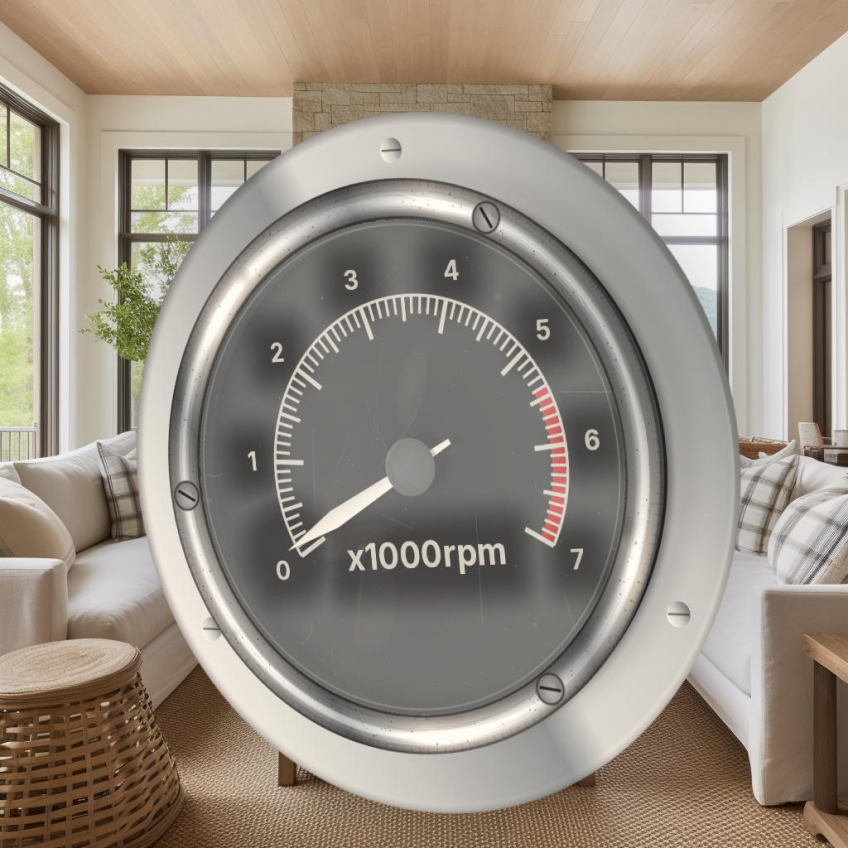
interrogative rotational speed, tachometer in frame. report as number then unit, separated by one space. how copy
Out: 100 rpm
